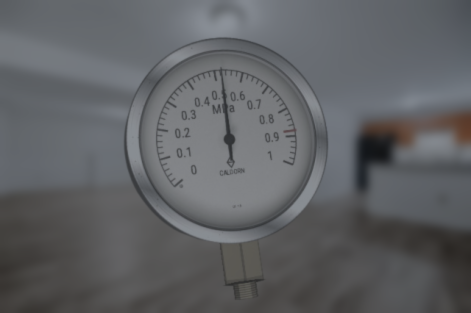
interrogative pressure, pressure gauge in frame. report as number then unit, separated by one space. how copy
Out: 0.52 MPa
